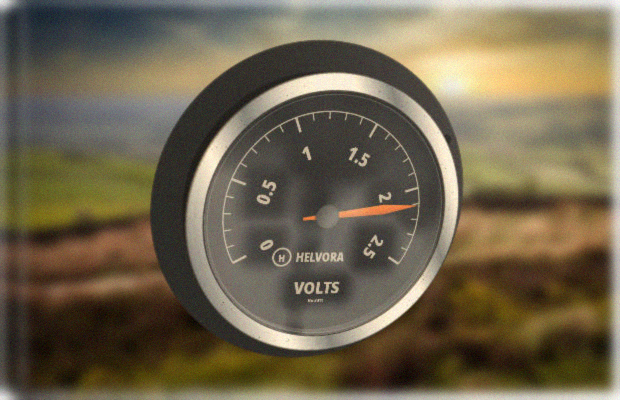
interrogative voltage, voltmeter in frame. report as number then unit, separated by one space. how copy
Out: 2.1 V
